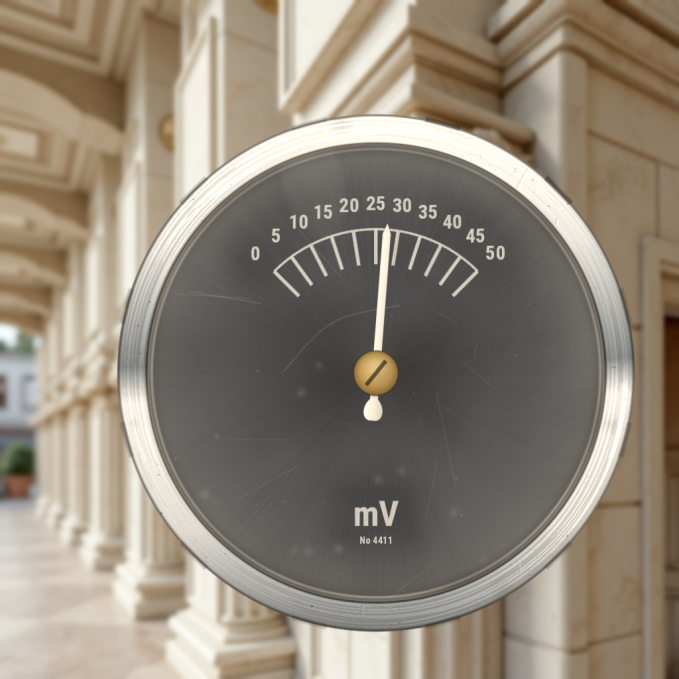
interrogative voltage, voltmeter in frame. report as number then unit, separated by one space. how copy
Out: 27.5 mV
